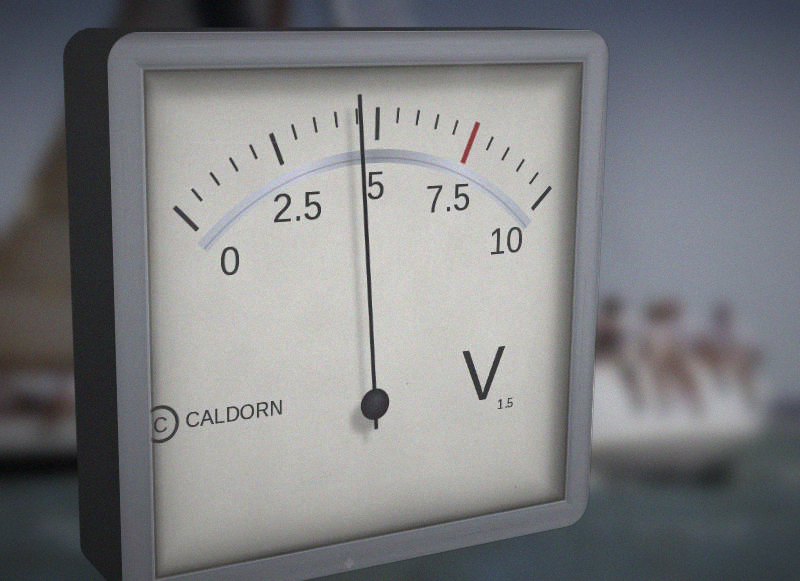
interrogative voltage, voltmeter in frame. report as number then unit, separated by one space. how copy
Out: 4.5 V
